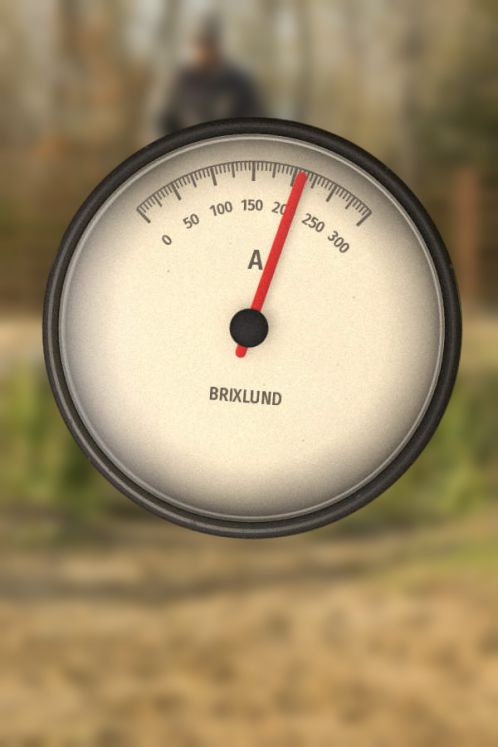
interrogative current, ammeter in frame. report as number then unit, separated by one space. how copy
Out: 210 A
